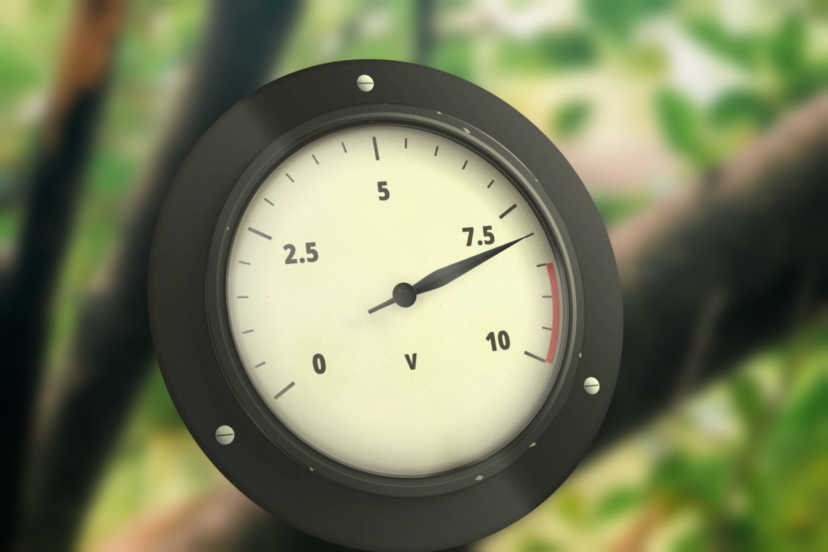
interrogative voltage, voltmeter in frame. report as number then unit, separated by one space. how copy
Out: 8 V
